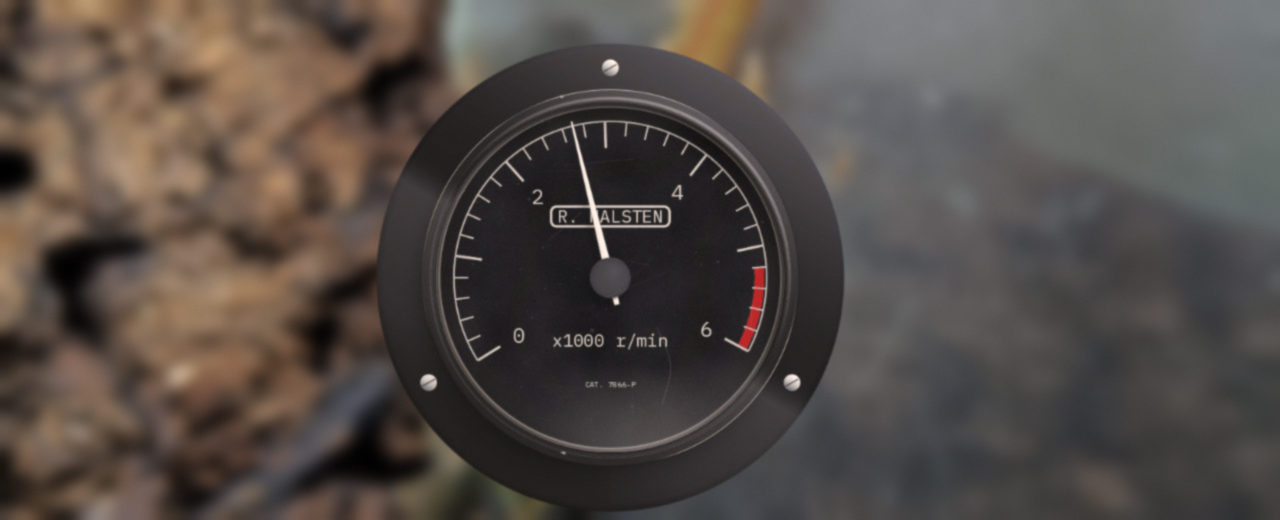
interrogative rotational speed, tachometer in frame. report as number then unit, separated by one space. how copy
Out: 2700 rpm
